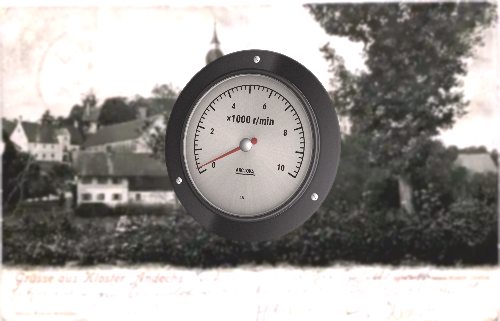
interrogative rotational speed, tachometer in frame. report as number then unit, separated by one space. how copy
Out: 200 rpm
